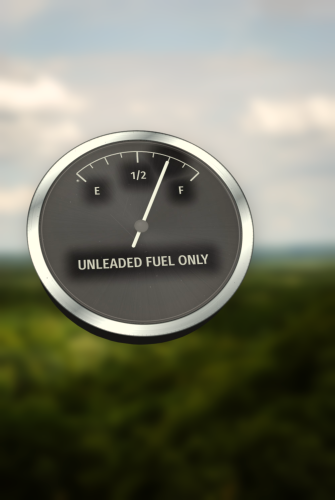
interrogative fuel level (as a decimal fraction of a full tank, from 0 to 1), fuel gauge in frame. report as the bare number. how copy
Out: 0.75
